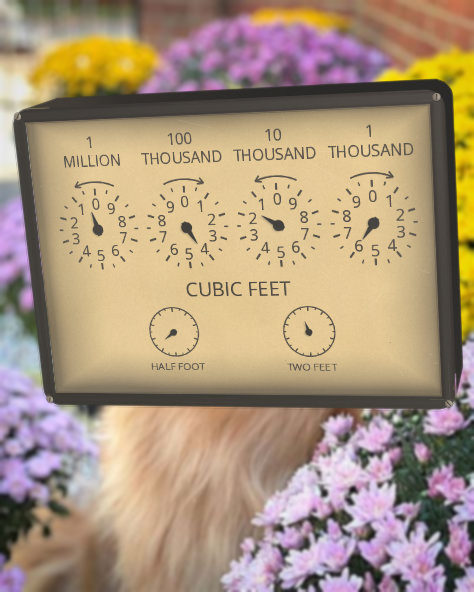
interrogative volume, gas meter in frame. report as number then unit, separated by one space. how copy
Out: 41600 ft³
